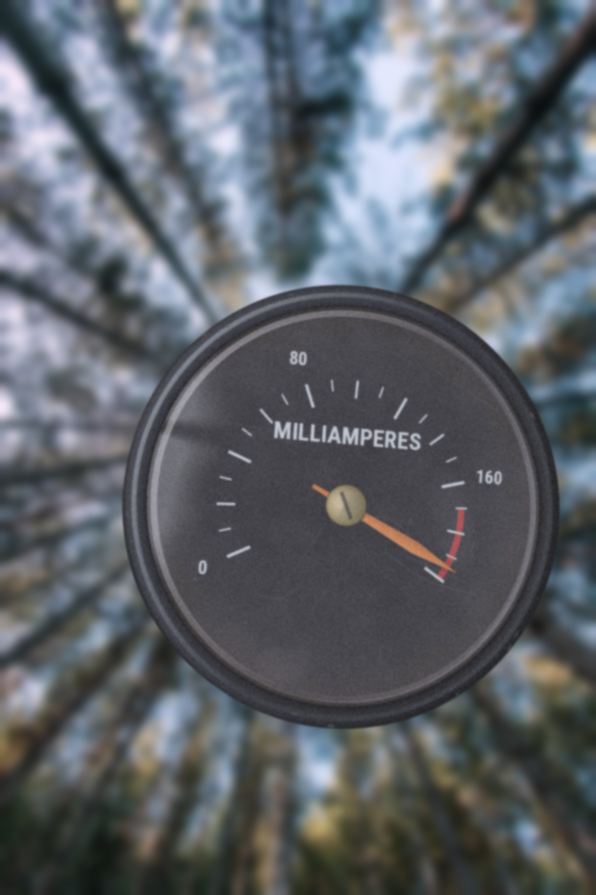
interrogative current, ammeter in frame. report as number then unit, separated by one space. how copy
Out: 195 mA
